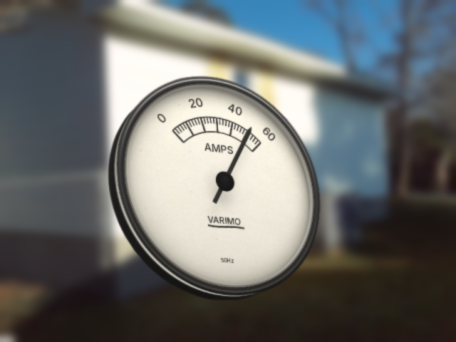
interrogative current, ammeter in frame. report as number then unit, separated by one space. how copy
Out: 50 A
